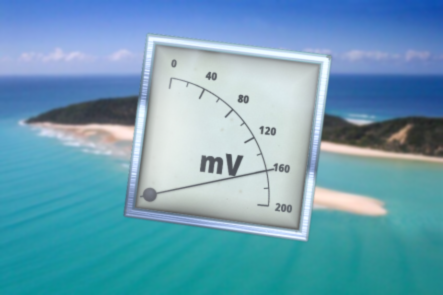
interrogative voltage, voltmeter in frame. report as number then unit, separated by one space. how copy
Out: 160 mV
